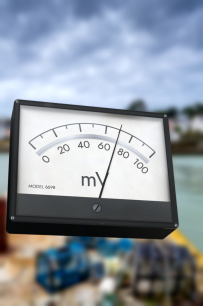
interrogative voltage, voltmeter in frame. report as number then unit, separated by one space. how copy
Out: 70 mV
